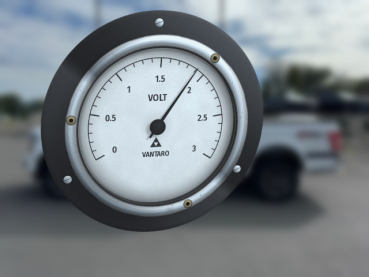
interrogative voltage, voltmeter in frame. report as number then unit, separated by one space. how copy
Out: 1.9 V
